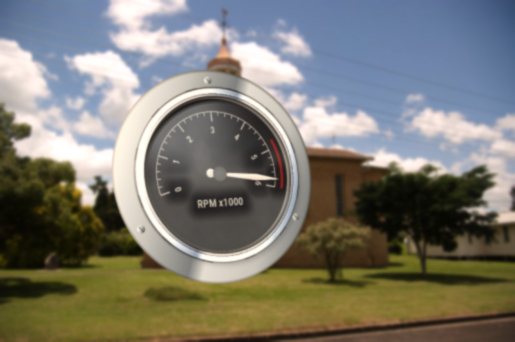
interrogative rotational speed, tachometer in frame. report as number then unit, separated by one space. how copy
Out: 5800 rpm
